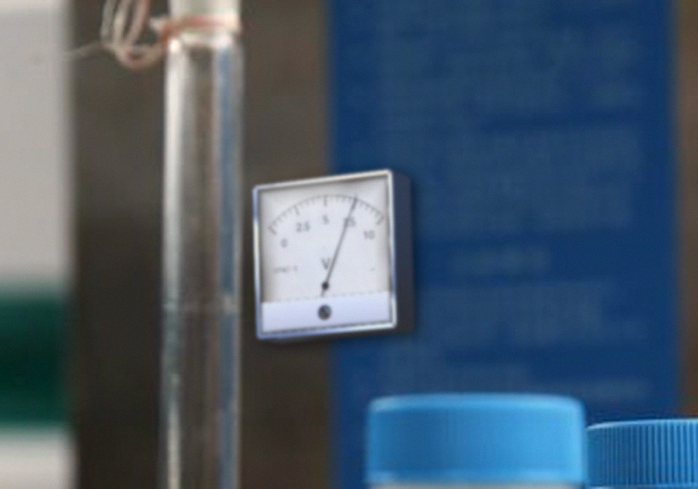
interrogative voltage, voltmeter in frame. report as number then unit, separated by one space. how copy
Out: 7.5 V
